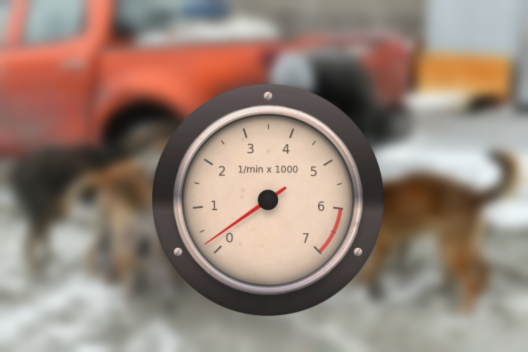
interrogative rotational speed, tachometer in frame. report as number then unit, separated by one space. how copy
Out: 250 rpm
